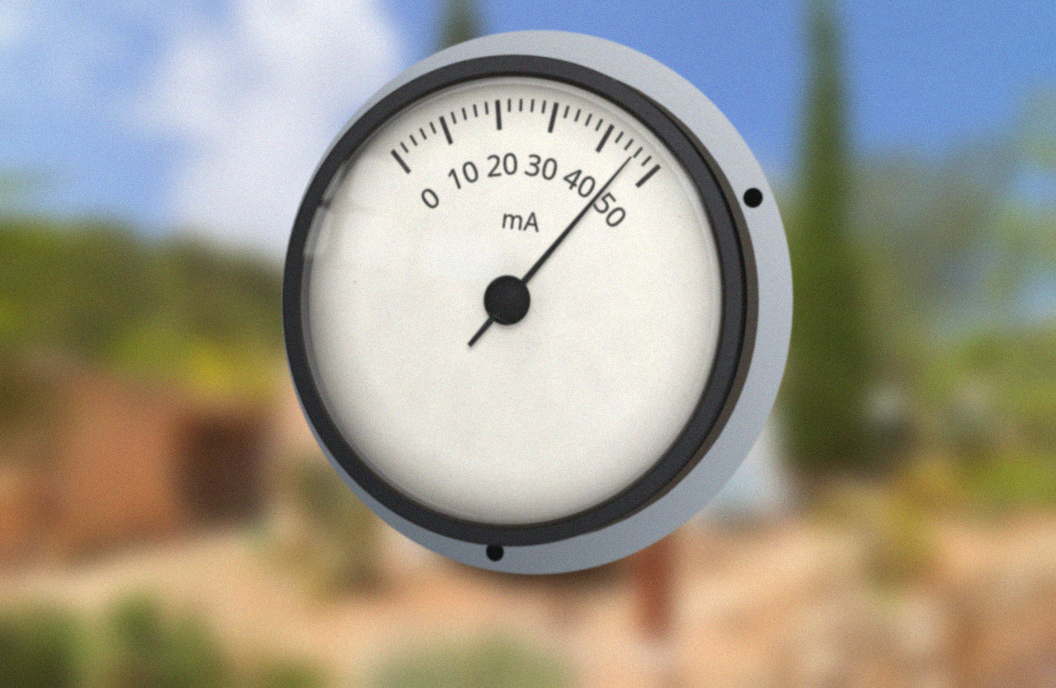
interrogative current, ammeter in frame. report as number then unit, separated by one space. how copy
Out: 46 mA
